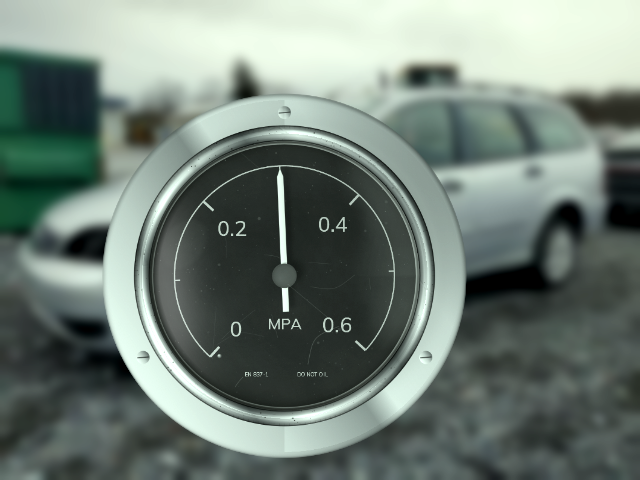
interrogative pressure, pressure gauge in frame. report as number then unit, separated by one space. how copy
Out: 0.3 MPa
